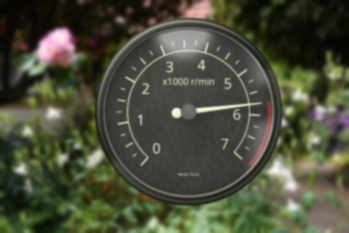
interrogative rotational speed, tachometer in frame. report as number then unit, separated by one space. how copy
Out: 5750 rpm
